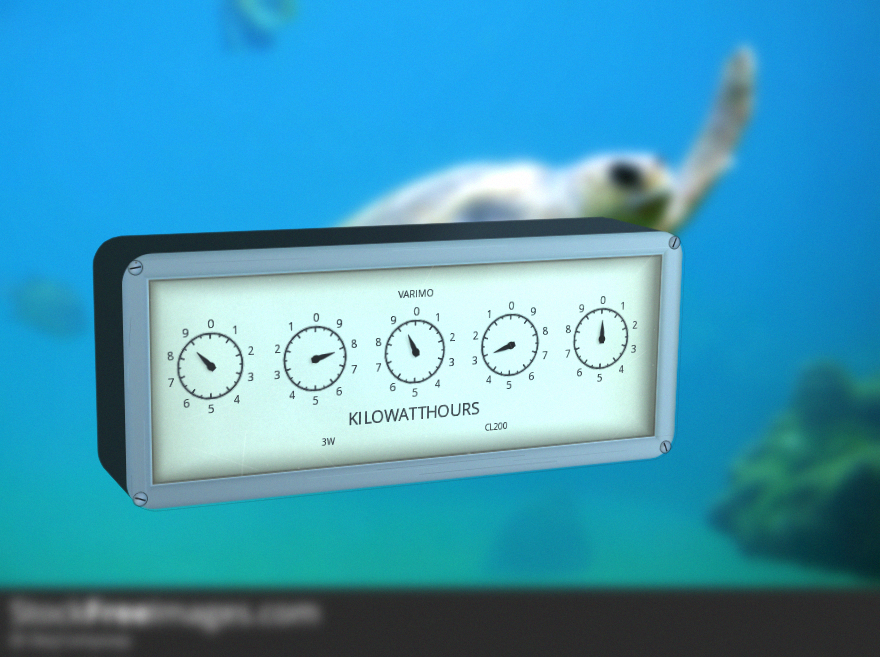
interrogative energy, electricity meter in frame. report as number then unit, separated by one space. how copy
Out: 87930 kWh
